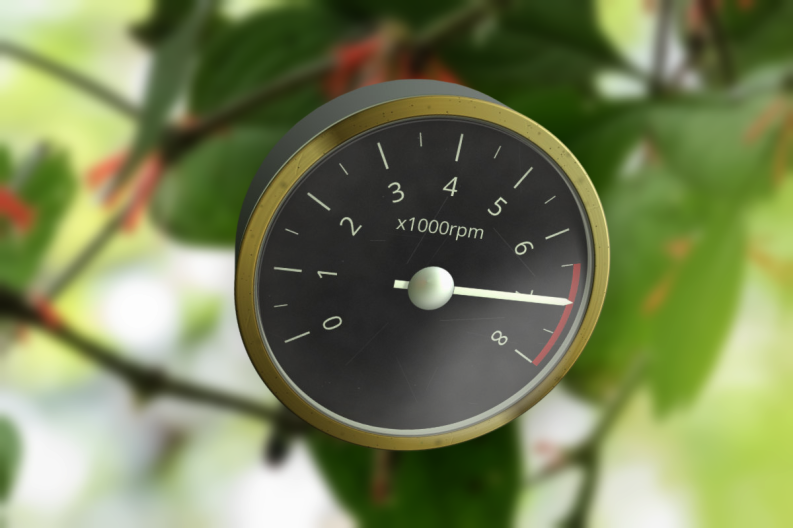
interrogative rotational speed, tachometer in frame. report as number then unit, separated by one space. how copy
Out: 7000 rpm
